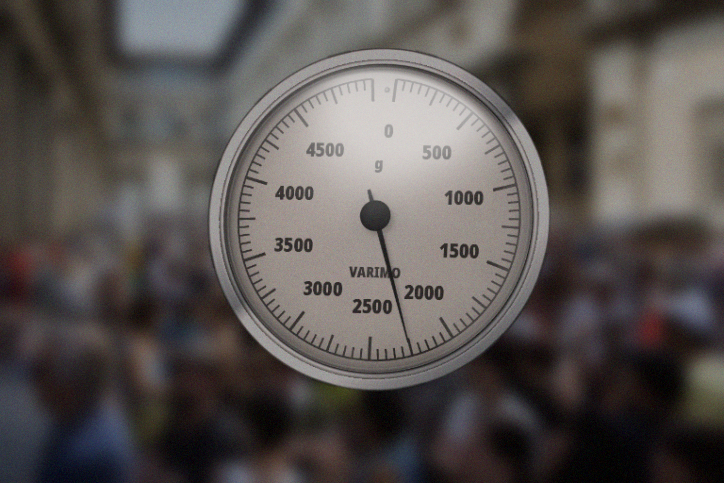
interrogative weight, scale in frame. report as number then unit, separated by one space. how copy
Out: 2250 g
